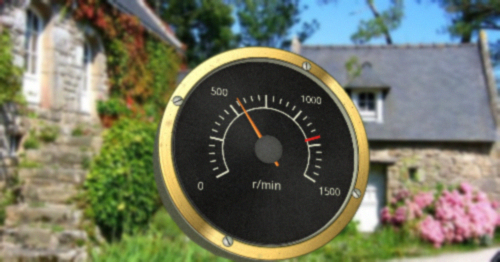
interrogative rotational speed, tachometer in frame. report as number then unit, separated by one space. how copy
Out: 550 rpm
